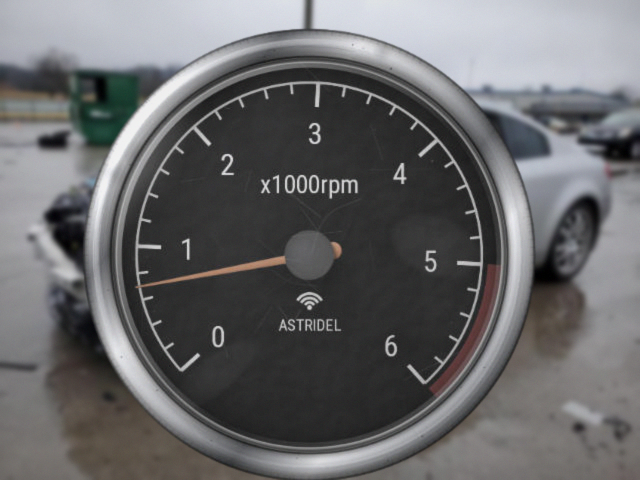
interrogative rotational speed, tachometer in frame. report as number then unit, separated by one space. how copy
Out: 700 rpm
